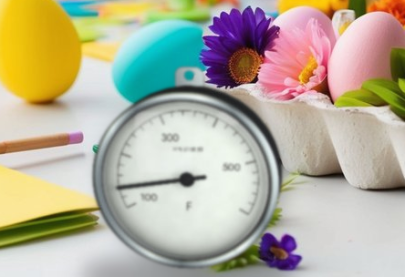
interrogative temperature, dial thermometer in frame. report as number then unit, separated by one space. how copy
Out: 140 °F
